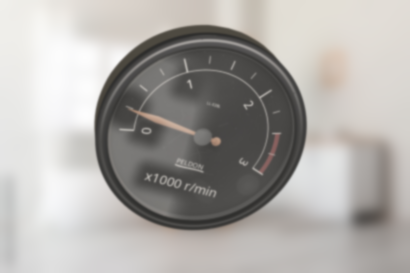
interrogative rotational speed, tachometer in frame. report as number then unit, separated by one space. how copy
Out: 250 rpm
